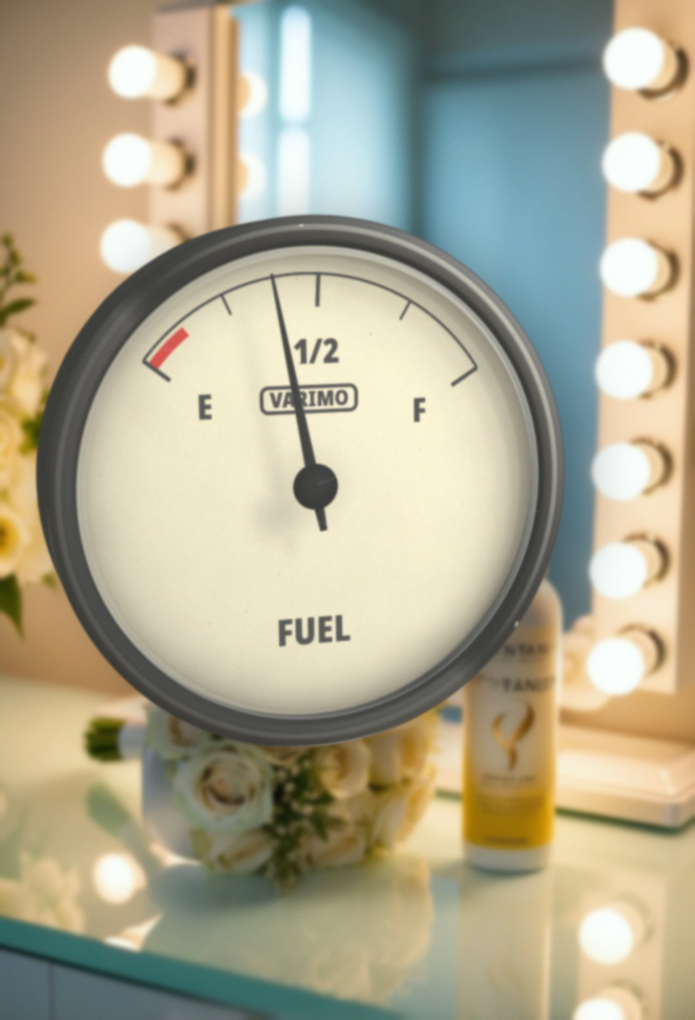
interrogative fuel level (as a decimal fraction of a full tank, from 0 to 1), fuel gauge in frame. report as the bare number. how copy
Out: 0.375
